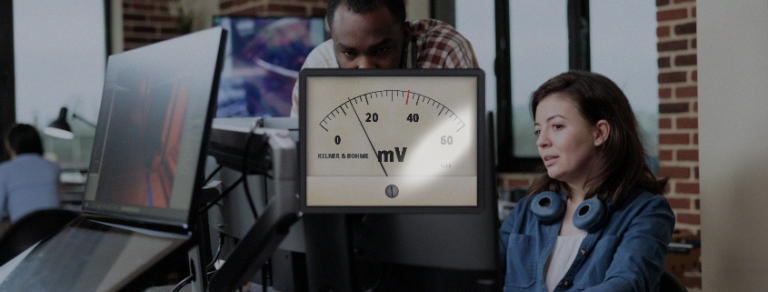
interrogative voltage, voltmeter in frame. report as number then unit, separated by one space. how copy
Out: 14 mV
